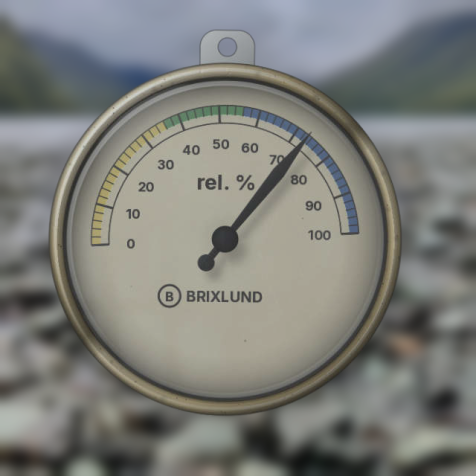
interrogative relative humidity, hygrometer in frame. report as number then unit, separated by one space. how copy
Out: 73 %
